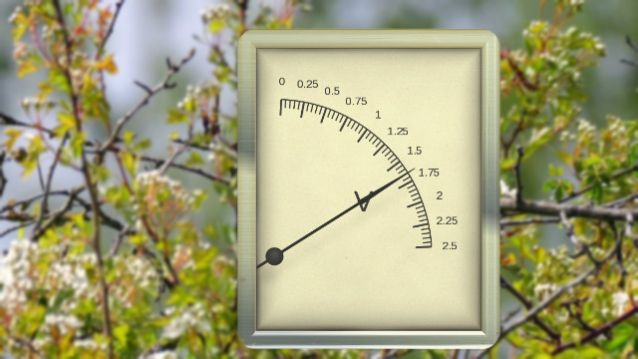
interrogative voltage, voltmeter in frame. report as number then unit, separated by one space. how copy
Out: 1.65 V
